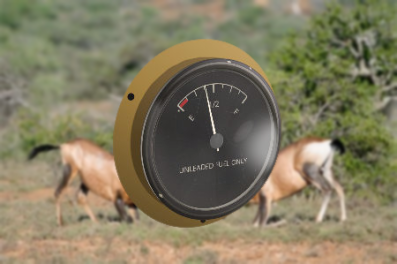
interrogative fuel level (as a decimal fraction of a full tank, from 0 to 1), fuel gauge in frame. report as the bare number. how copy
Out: 0.375
